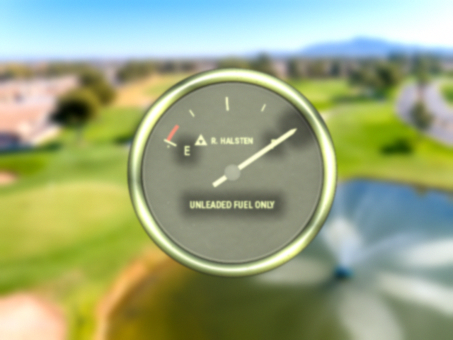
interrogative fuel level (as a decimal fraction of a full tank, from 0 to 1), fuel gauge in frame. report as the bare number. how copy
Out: 1
